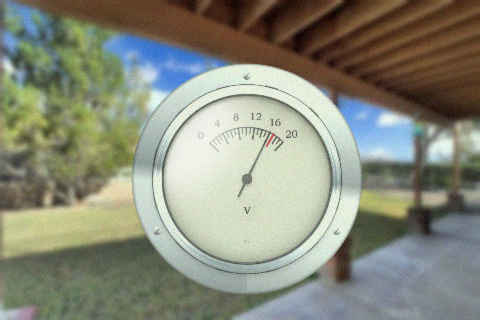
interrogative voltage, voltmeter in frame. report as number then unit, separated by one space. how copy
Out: 16 V
